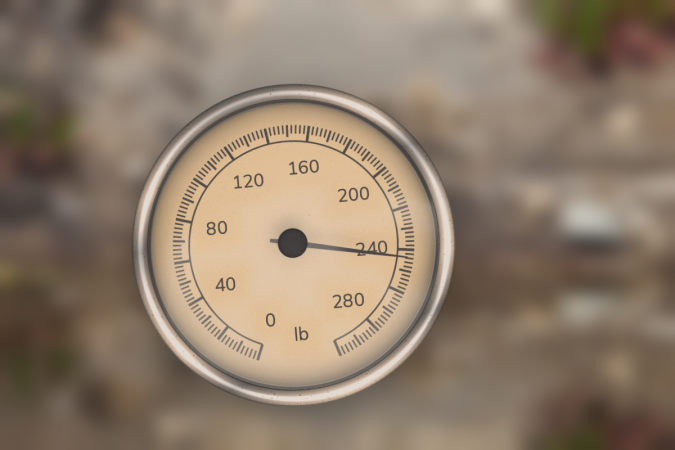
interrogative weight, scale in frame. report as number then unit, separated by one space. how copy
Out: 244 lb
